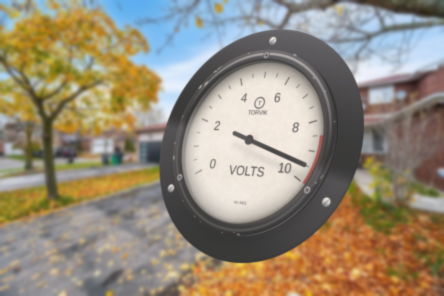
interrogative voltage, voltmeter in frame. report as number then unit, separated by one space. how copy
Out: 9.5 V
